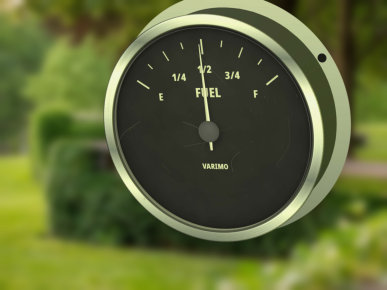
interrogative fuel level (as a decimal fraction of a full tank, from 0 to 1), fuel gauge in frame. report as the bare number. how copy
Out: 0.5
